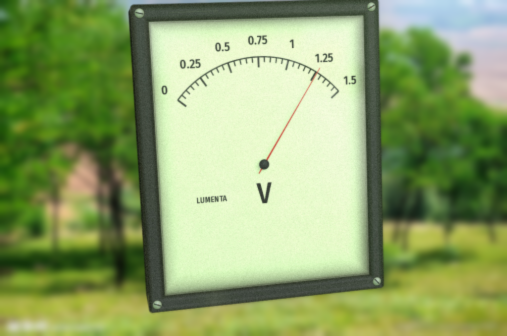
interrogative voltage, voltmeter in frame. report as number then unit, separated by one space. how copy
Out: 1.25 V
